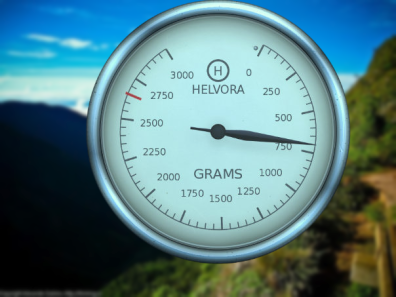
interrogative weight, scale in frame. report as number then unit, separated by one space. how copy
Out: 700 g
